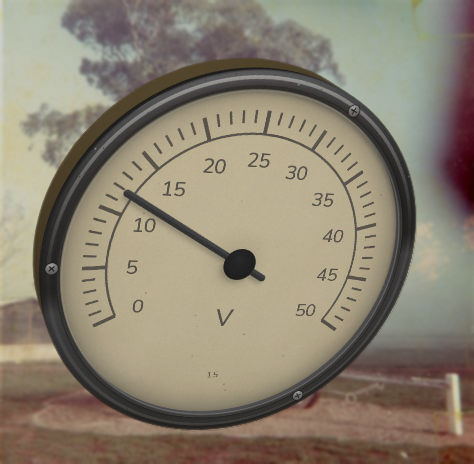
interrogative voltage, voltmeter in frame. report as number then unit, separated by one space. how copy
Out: 12 V
